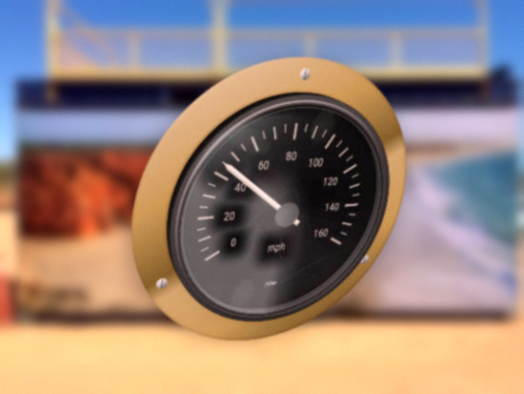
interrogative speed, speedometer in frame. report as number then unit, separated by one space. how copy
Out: 45 mph
